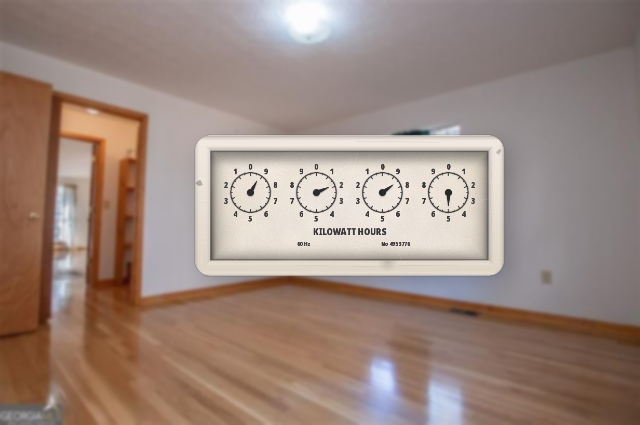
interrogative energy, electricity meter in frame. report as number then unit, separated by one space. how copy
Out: 9185 kWh
